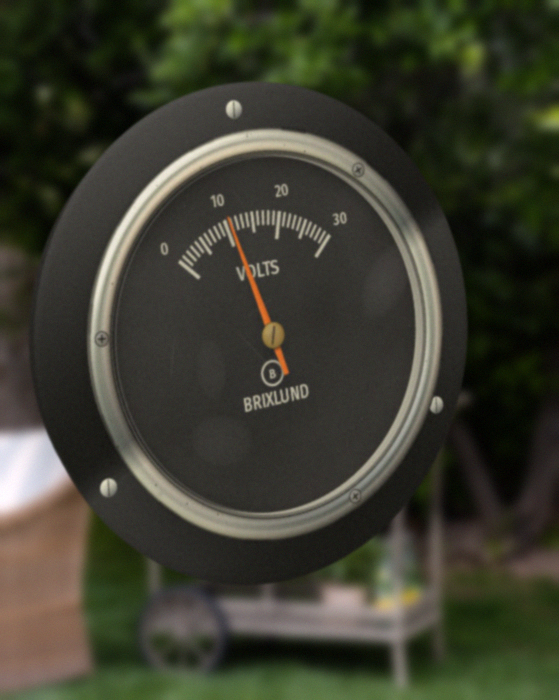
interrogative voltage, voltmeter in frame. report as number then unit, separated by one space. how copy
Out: 10 V
